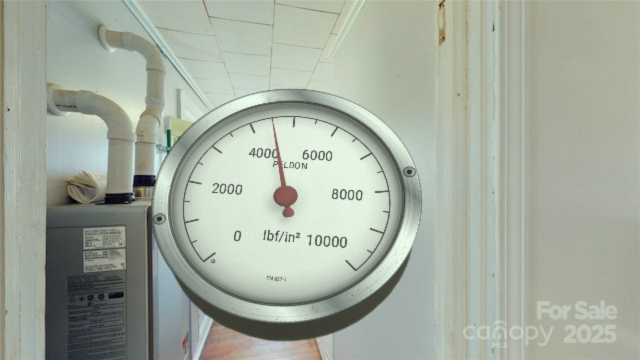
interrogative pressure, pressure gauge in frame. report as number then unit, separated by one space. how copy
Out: 4500 psi
